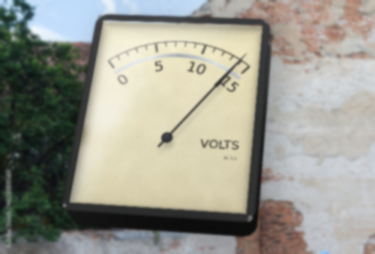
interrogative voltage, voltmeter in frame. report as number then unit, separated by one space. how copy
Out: 14 V
